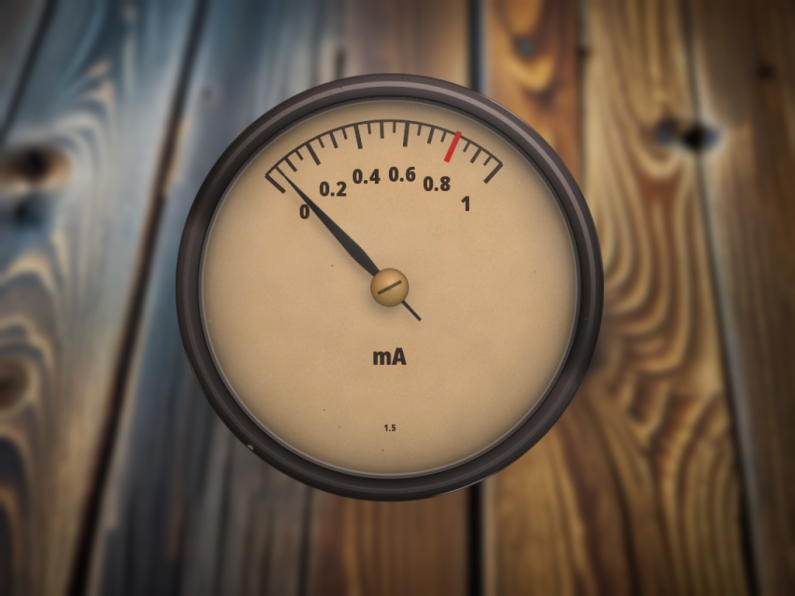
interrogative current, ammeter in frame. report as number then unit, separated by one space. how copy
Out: 0.05 mA
